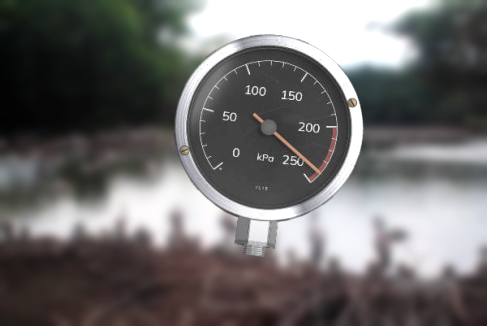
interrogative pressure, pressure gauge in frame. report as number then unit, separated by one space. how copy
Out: 240 kPa
